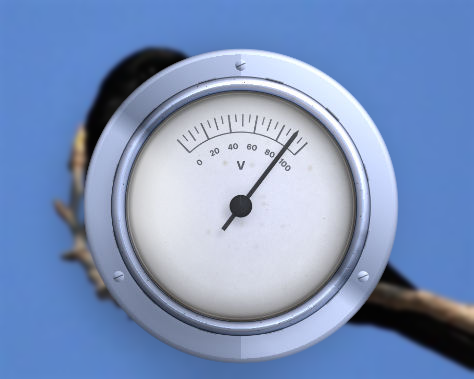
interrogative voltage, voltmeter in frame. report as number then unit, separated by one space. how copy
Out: 90 V
